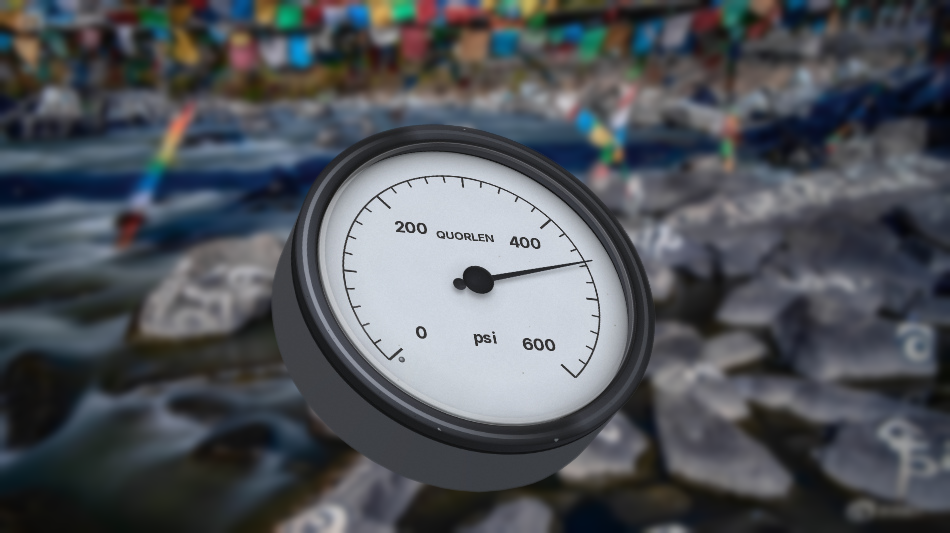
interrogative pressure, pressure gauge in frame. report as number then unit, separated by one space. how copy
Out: 460 psi
